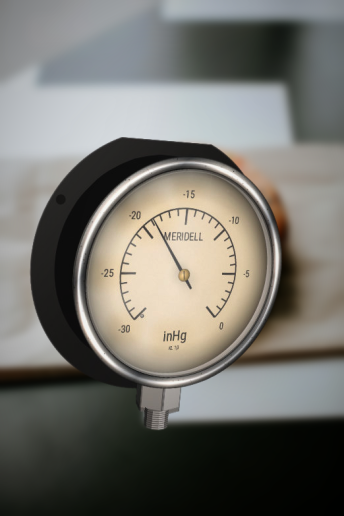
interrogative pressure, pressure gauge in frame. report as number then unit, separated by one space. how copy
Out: -19 inHg
